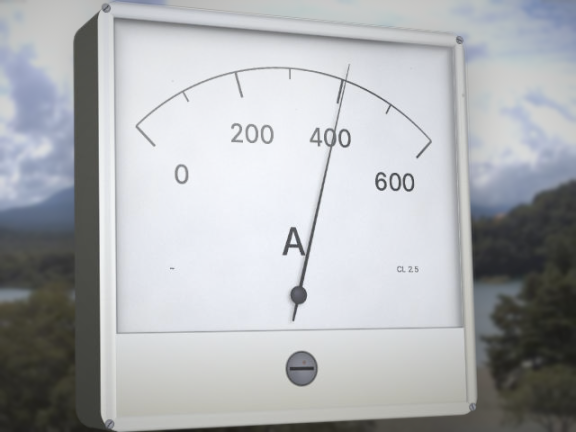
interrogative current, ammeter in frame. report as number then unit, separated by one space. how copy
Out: 400 A
